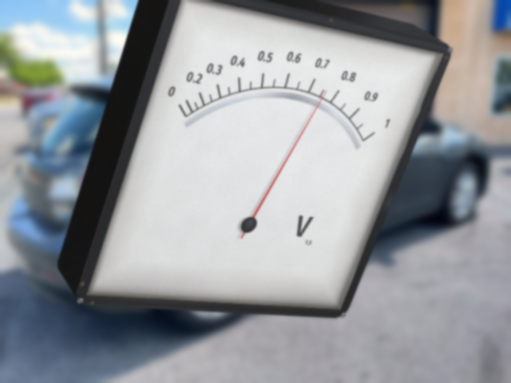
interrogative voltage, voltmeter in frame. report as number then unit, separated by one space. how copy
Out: 0.75 V
